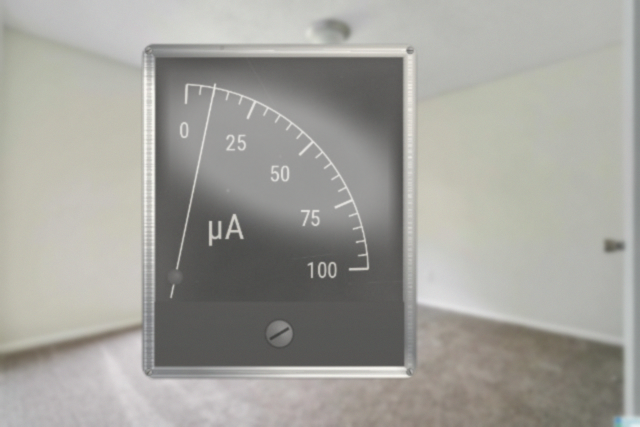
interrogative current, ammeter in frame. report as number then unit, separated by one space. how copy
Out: 10 µA
